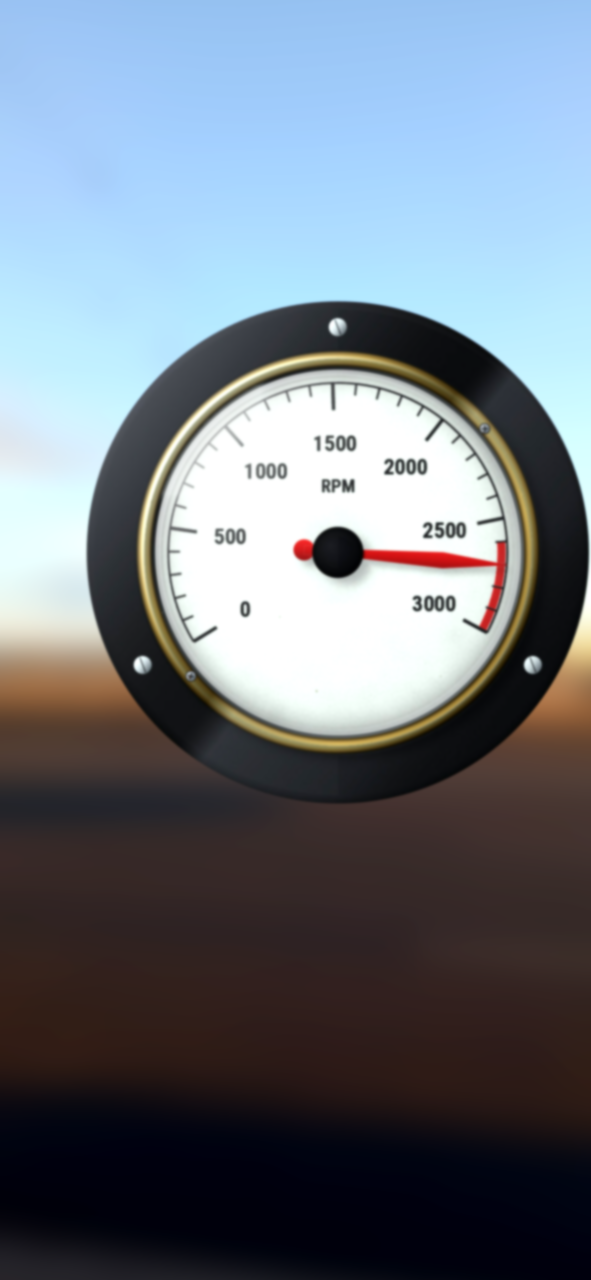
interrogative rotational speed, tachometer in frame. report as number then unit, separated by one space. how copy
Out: 2700 rpm
